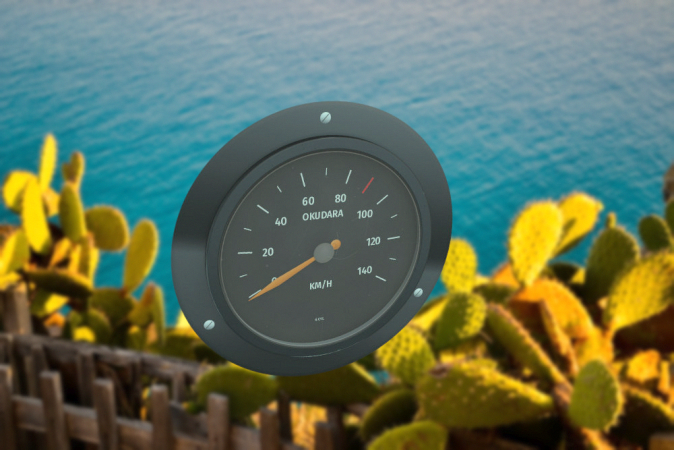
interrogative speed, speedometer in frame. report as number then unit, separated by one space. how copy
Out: 0 km/h
